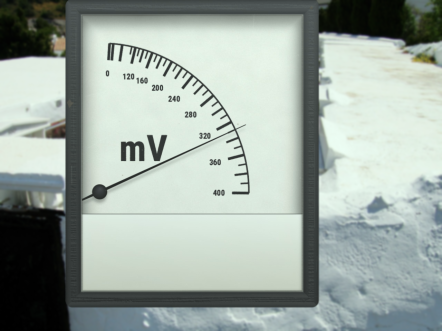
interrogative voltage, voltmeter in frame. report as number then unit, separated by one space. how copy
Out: 330 mV
